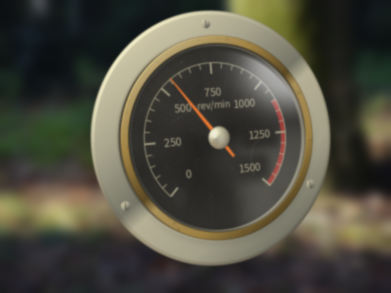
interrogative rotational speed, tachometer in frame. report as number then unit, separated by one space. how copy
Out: 550 rpm
